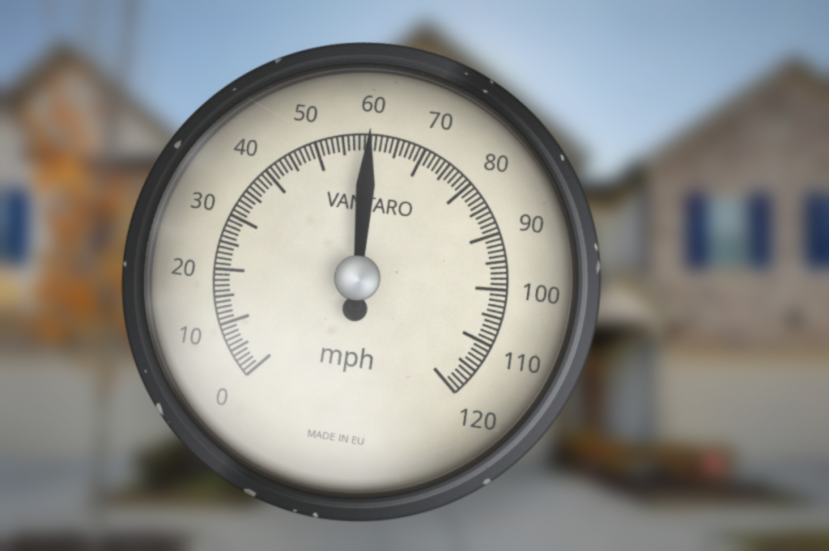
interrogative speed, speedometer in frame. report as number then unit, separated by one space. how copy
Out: 60 mph
